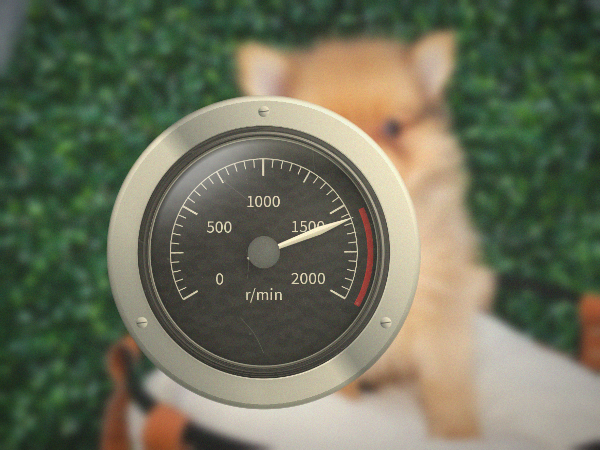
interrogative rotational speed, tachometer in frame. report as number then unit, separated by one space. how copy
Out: 1575 rpm
